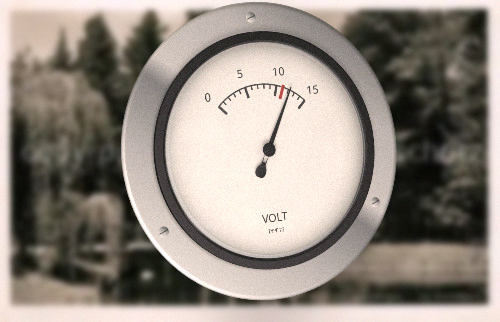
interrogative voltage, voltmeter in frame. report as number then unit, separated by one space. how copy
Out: 12 V
